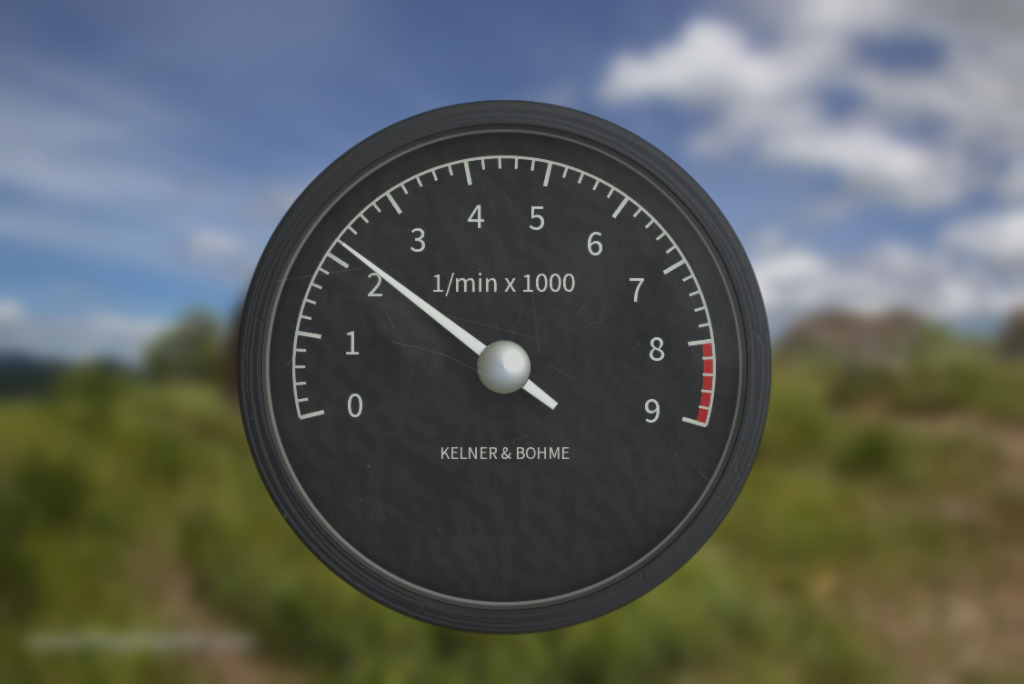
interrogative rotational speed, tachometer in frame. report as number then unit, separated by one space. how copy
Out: 2200 rpm
